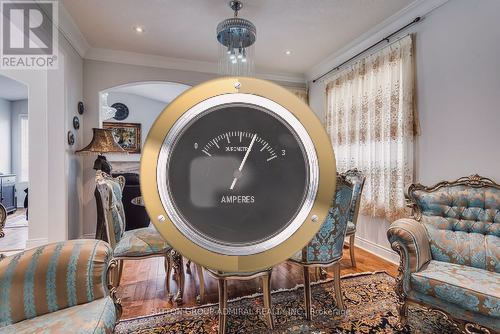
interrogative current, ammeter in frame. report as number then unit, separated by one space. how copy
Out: 2 A
